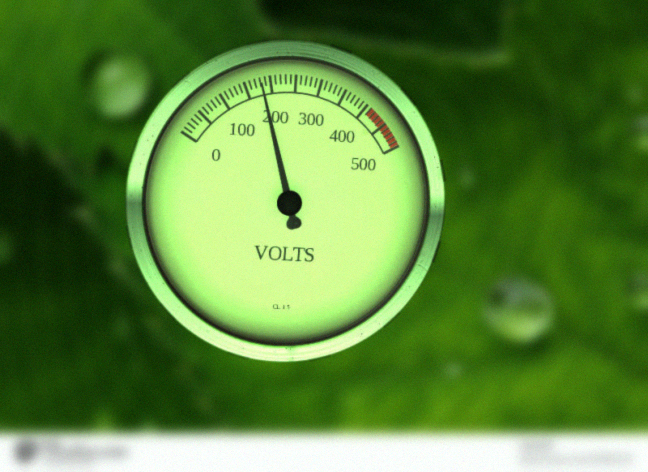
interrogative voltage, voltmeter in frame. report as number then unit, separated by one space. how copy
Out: 180 V
